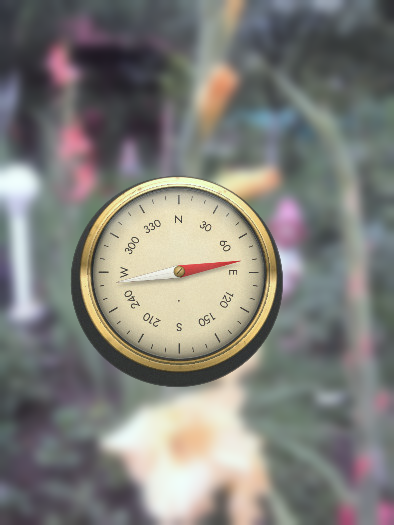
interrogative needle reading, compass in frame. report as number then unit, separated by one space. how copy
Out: 80 °
